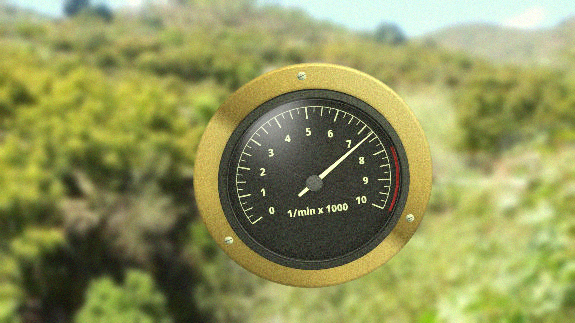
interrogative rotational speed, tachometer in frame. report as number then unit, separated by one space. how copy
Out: 7250 rpm
